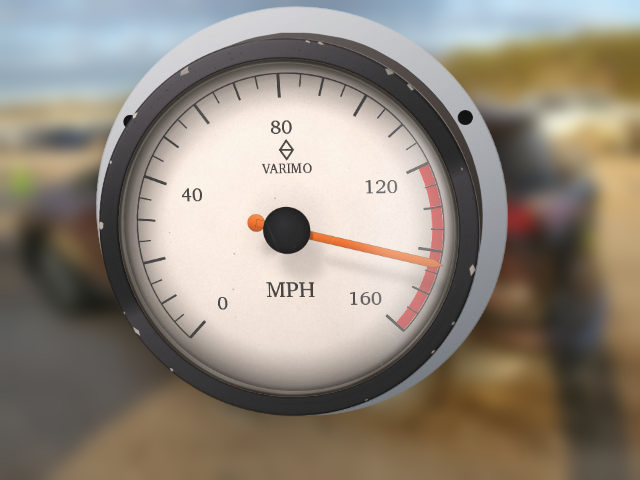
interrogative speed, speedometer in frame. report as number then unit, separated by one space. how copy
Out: 142.5 mph
